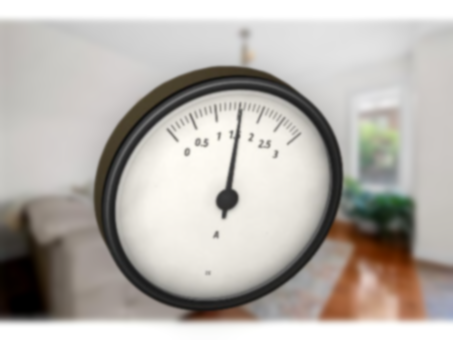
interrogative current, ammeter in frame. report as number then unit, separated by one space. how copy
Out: 1.5 A
